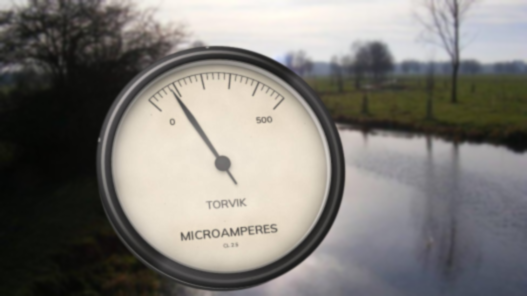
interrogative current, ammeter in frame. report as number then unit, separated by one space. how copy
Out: 80 µA
